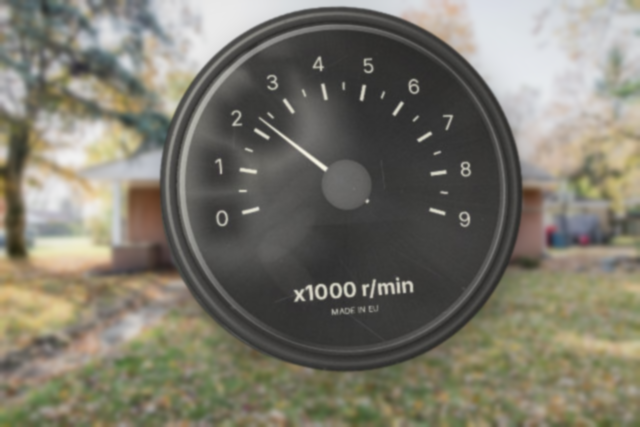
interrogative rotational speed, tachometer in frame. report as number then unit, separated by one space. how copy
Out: 2250 rpm
